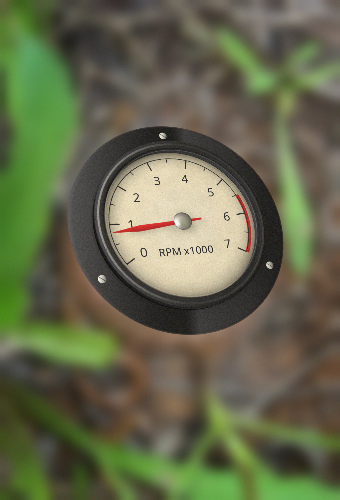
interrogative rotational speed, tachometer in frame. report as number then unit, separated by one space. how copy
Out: 750 rpm
